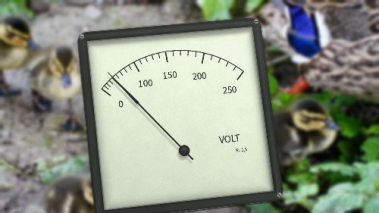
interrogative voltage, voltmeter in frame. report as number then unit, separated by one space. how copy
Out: 50 V
